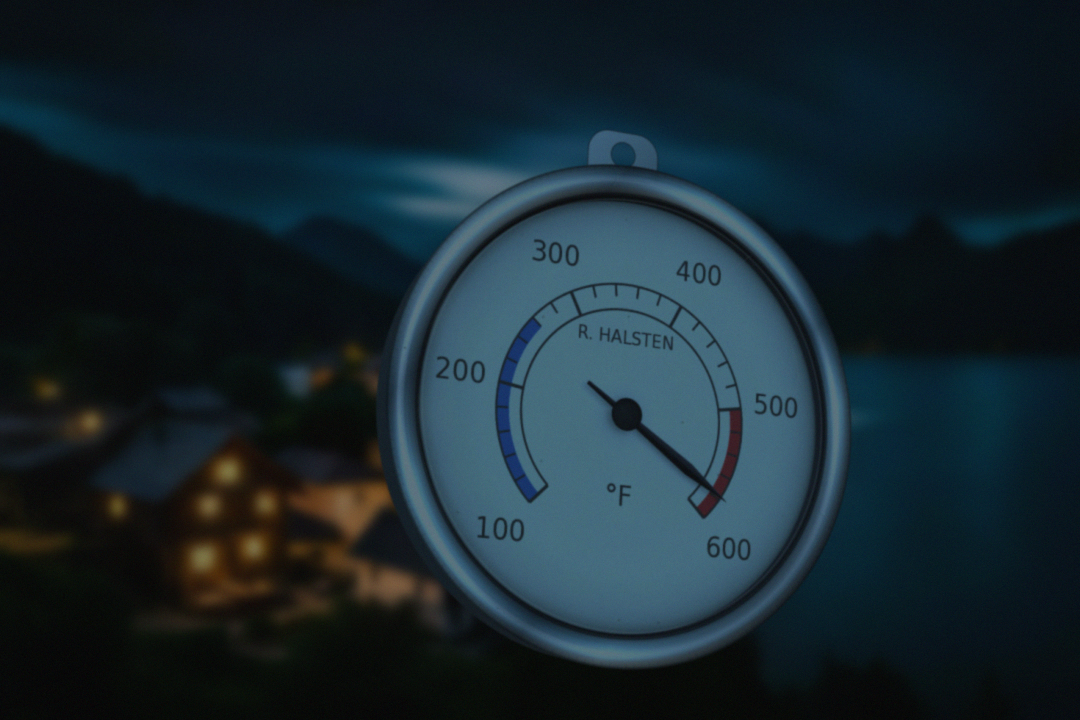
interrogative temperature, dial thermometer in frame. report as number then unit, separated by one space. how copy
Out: 580 °F
